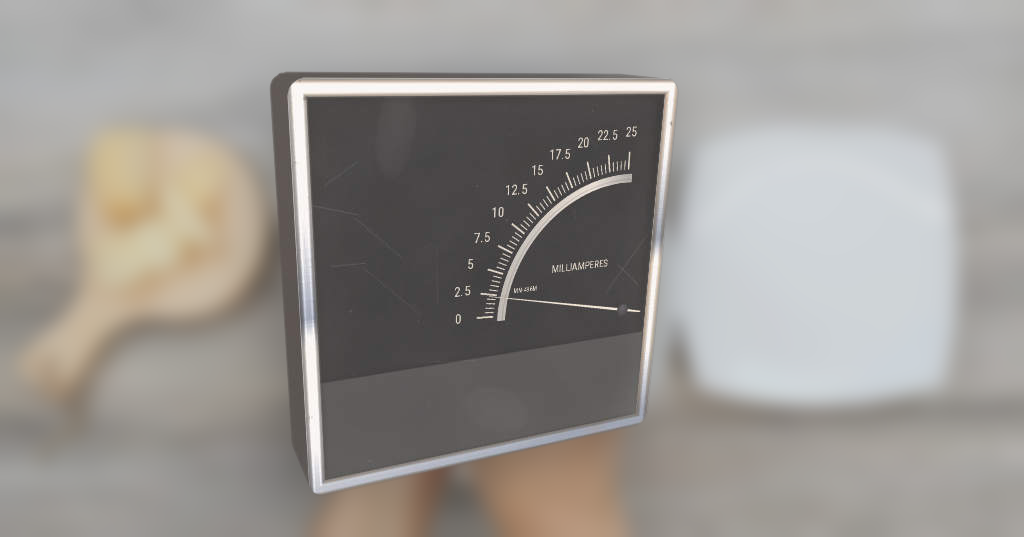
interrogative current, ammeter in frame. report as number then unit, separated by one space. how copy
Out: 2.5 mA
